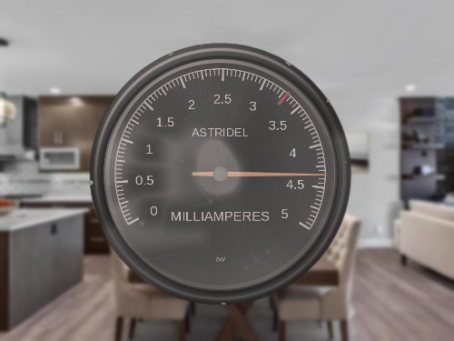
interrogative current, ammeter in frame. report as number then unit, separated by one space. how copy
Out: 4.35 mA
